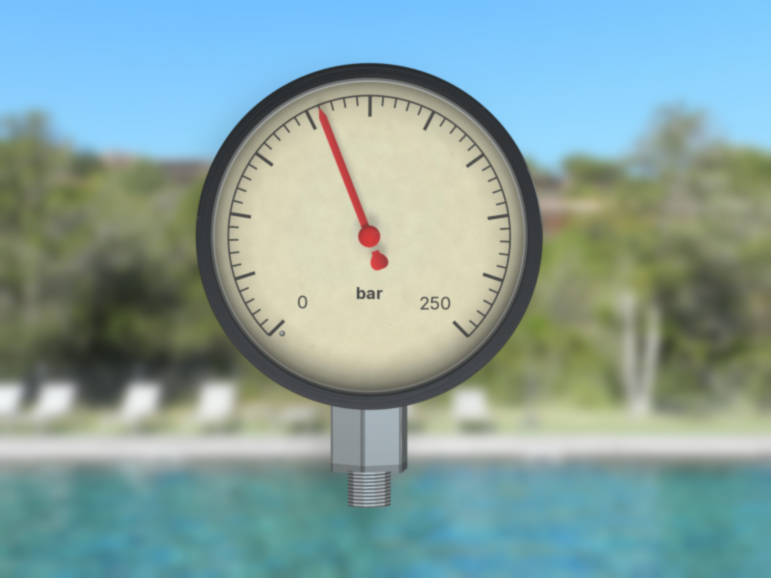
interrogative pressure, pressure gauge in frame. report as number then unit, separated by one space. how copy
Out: 105 bar
